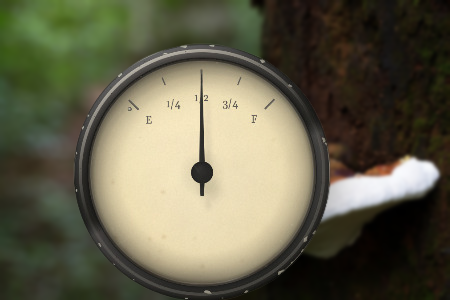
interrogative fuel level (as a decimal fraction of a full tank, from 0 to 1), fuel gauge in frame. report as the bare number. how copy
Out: 0.5
